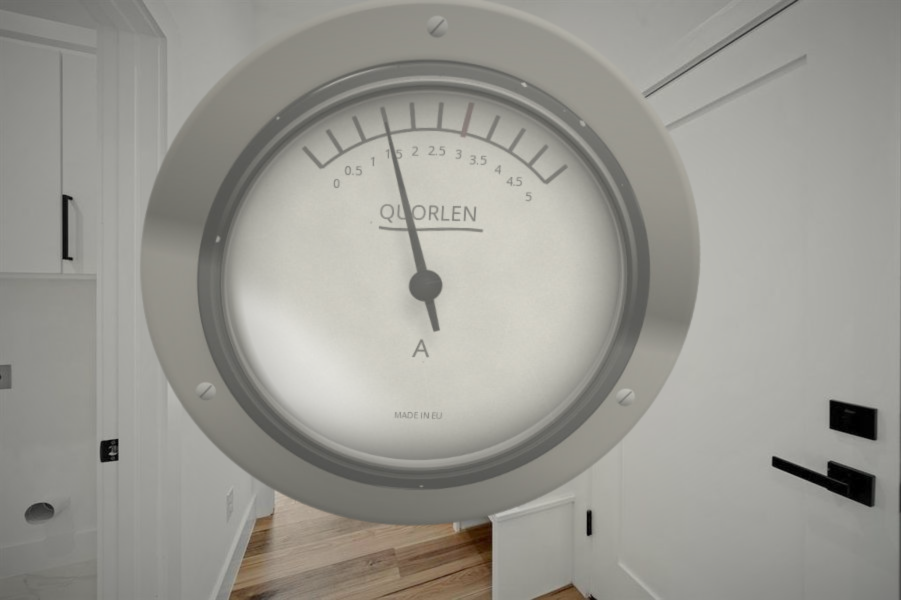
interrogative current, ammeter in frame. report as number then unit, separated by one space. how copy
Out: 1.5 A
